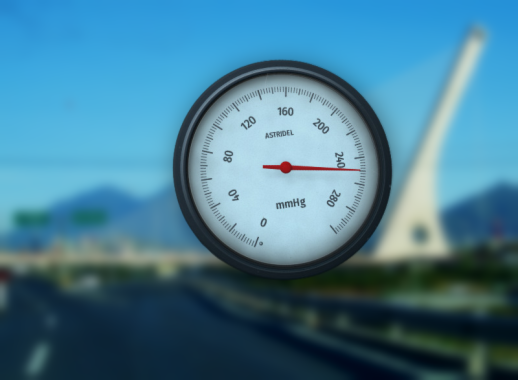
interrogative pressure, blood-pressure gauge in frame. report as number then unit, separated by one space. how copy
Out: 250 mmHg
